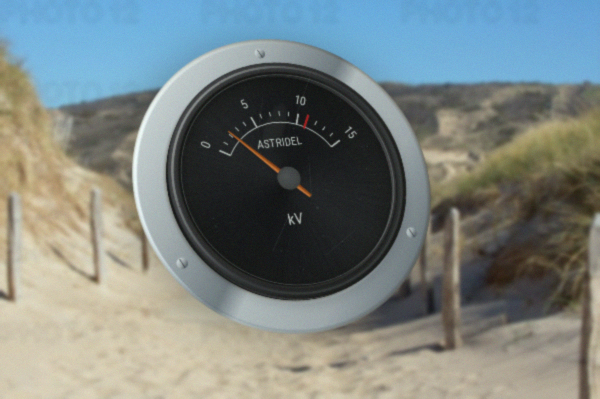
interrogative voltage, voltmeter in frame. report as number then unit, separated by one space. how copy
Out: 2 kV
